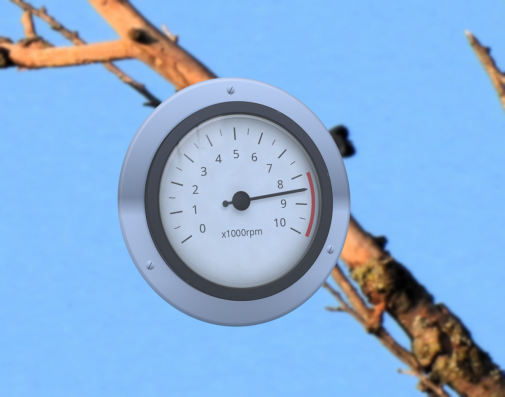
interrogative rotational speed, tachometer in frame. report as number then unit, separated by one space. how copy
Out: 8500 rpm
